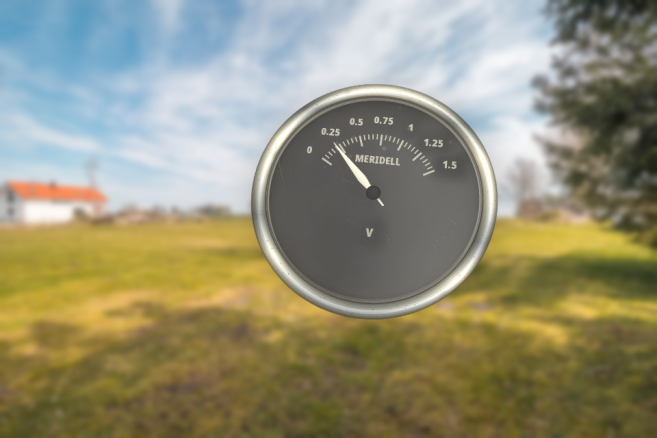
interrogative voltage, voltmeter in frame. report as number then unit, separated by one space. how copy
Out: 0.2 V
